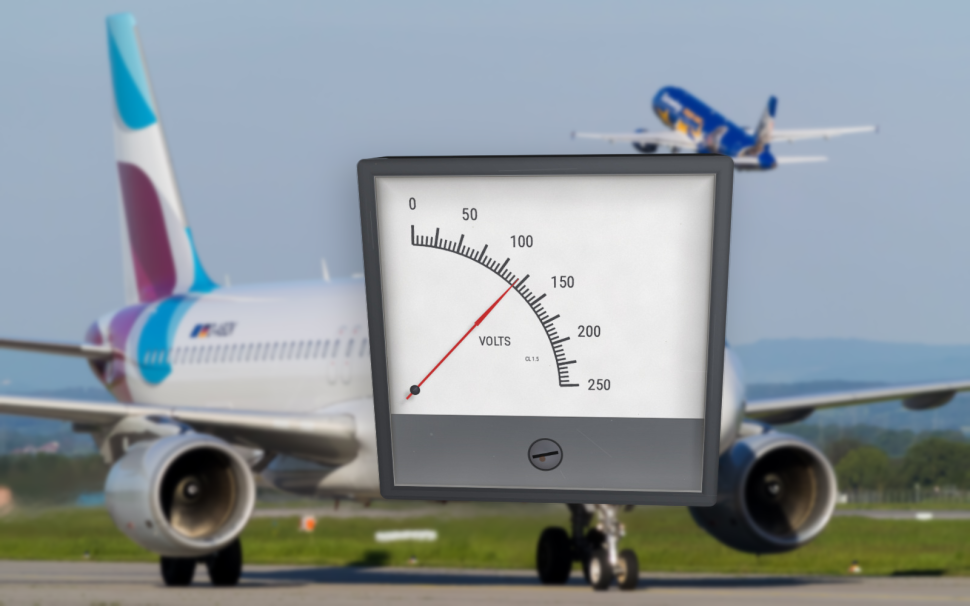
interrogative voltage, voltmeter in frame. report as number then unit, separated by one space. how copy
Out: 120 V
